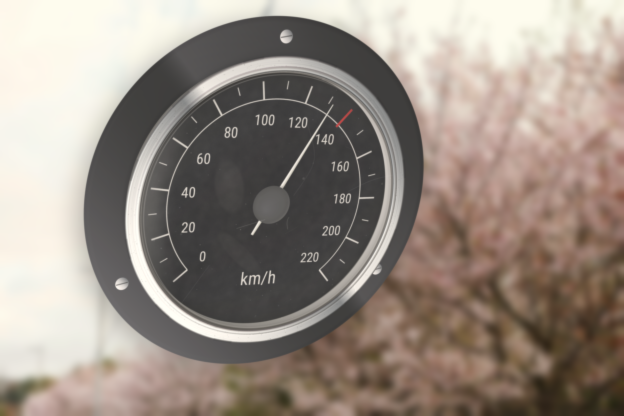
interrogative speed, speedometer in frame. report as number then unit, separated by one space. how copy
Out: 130 km/h
